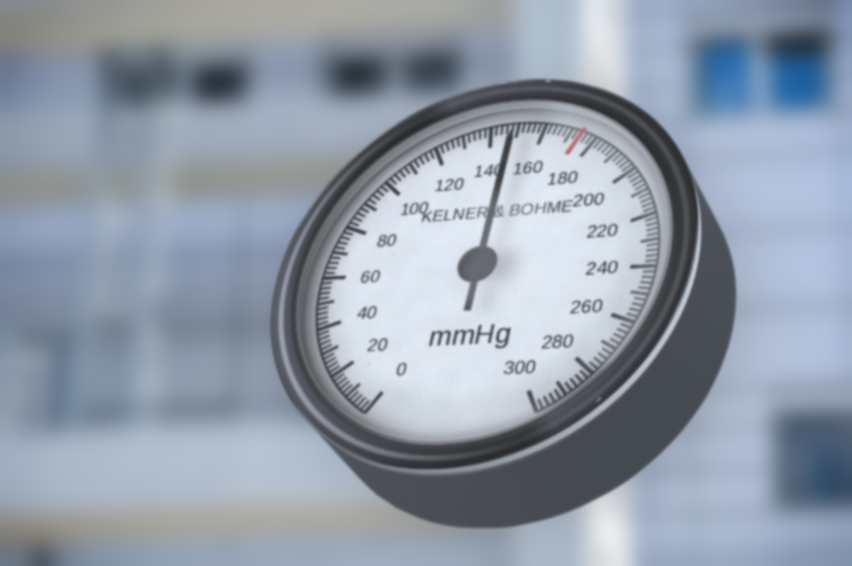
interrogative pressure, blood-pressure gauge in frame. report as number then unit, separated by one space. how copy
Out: 150 mmHg
